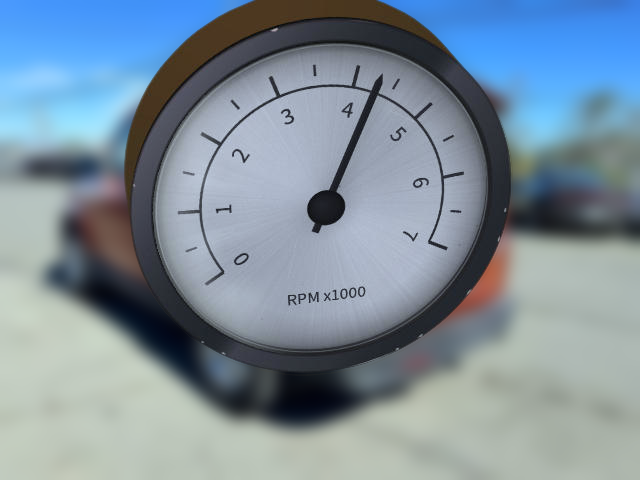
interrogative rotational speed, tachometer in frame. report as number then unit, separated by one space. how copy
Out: 4250 rpm
